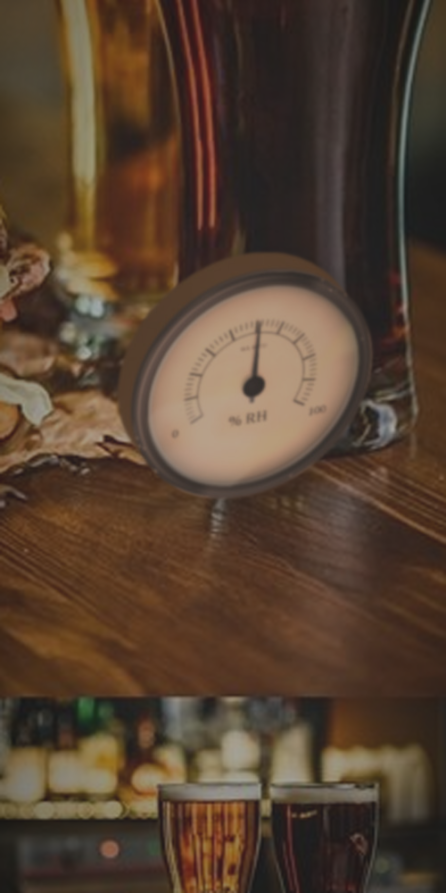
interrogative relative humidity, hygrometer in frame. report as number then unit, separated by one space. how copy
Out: 50 %
